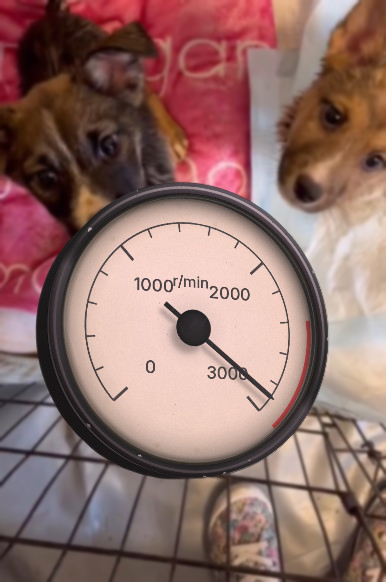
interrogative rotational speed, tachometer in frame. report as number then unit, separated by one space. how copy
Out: 2900 rpm
